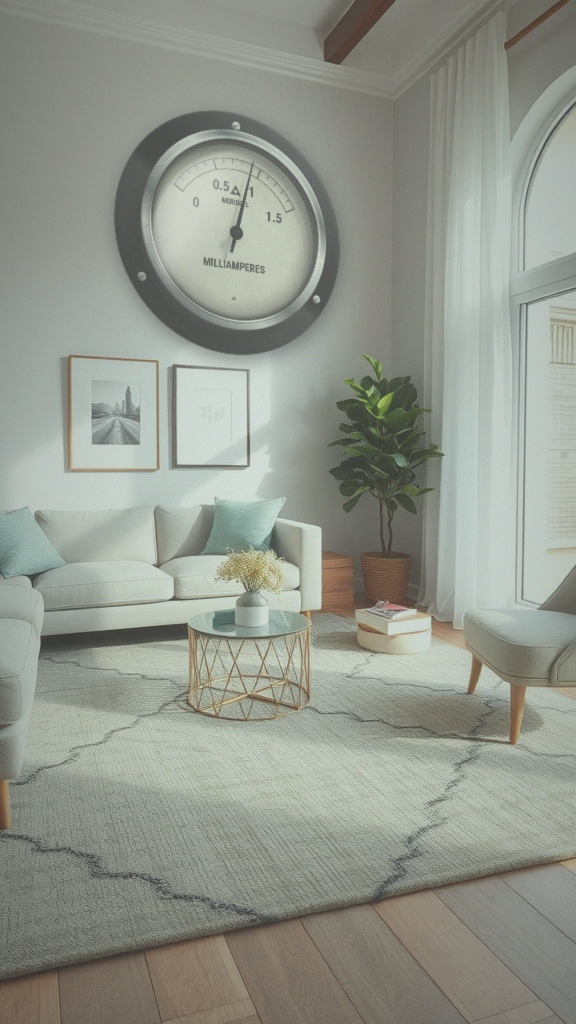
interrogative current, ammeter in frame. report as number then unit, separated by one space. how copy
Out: 0.9 mA
